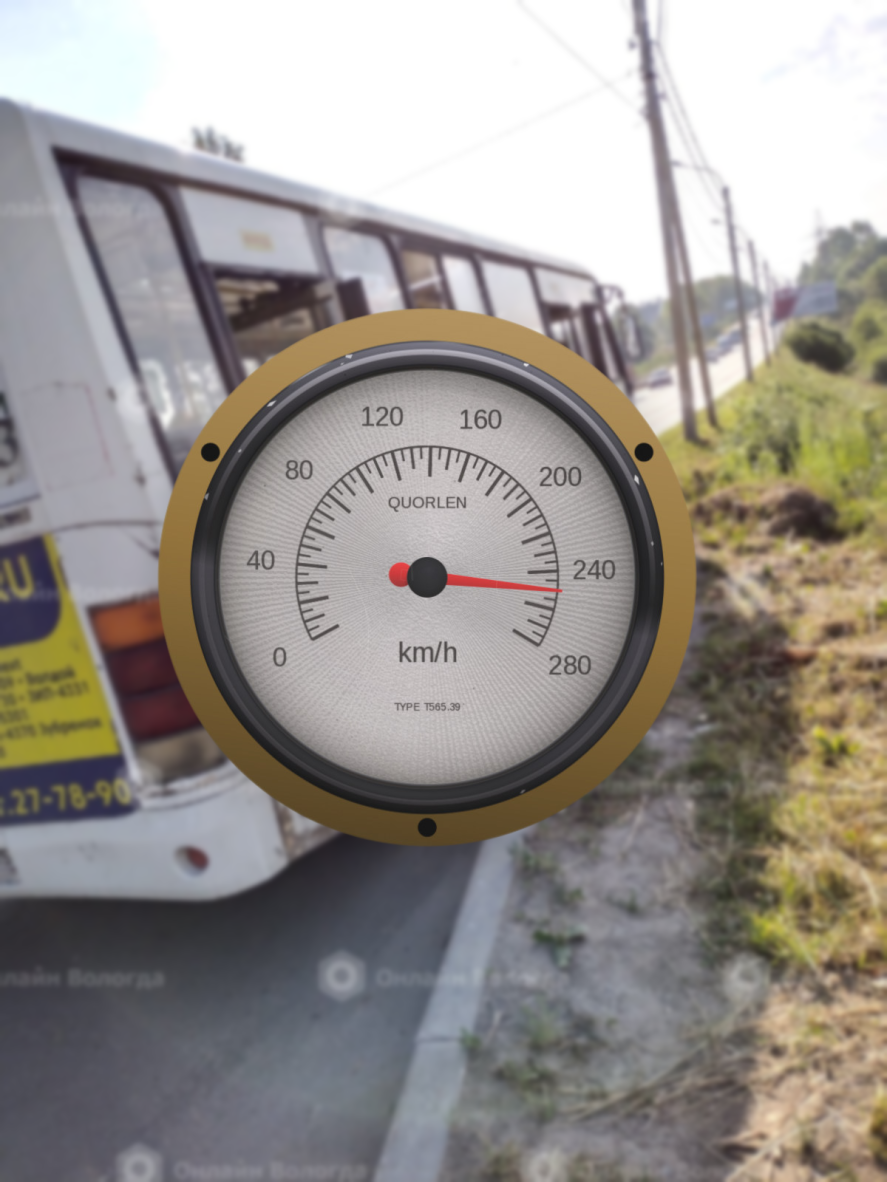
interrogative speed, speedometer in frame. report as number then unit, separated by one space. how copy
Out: 250 km/h
